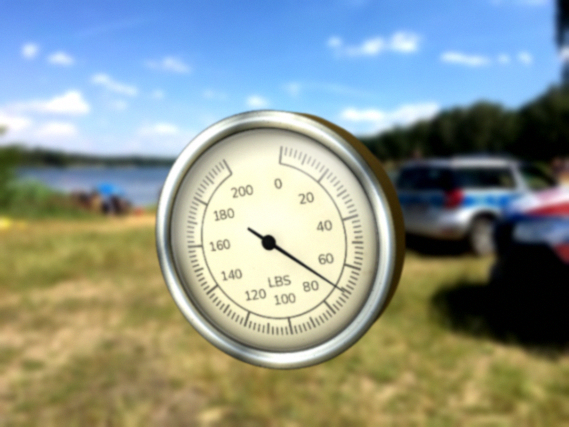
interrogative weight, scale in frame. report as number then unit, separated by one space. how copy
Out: 70 lb
